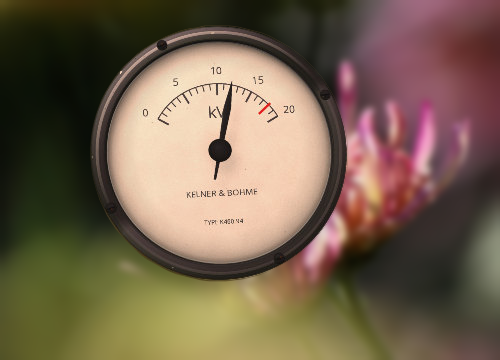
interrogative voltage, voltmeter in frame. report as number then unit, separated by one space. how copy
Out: 12 kV
